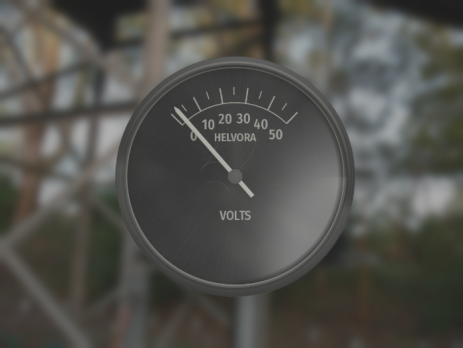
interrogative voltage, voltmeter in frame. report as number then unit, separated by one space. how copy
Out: 2.5 V
